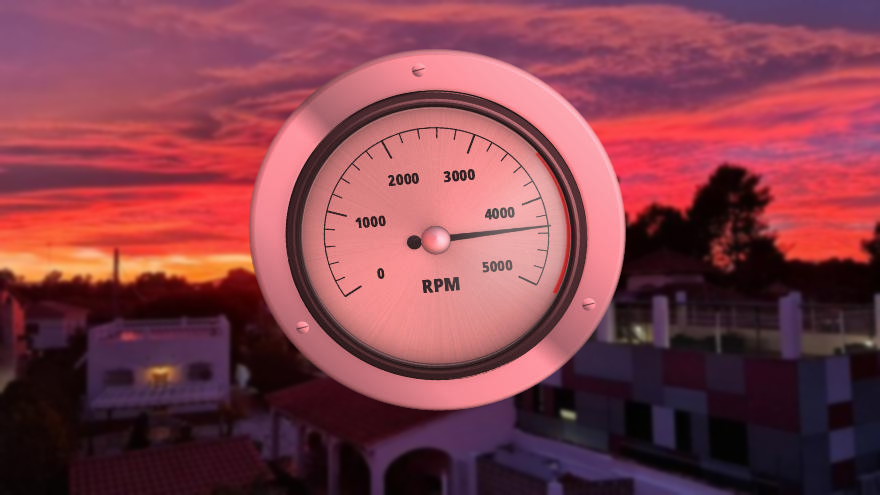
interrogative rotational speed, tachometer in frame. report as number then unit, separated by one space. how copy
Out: 4300 rpm
